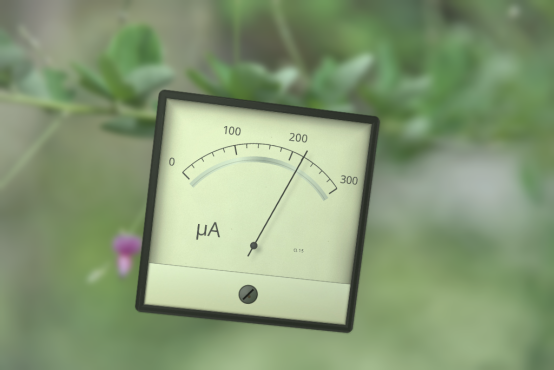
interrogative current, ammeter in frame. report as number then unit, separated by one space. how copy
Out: 220 µA
